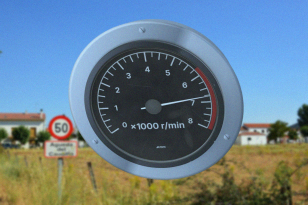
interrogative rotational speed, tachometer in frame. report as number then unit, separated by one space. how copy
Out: 6750 rpm
